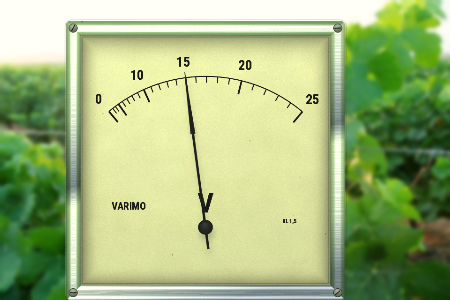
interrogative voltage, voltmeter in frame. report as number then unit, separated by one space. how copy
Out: 15 V
